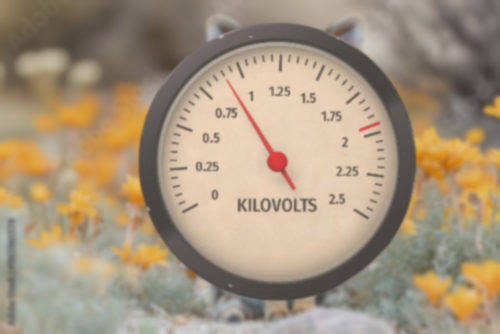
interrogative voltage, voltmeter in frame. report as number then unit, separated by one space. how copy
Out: 0.9 kV
